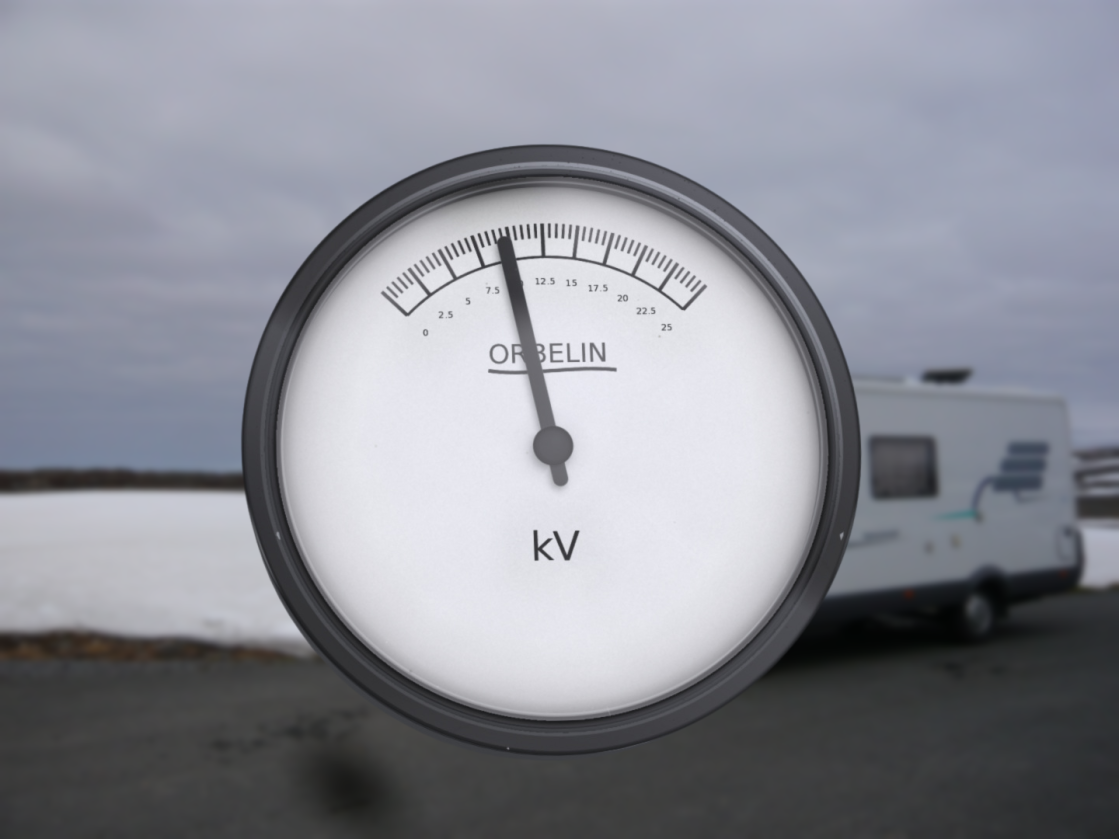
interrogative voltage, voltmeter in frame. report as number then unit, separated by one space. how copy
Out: 9.5 kV
